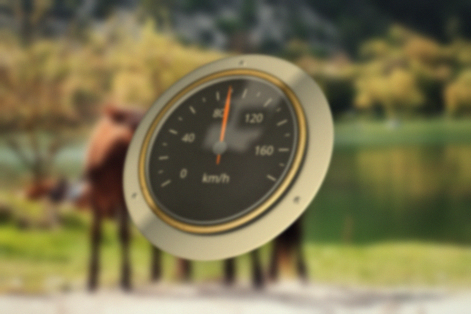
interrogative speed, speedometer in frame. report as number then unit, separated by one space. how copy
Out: 90 km/h
